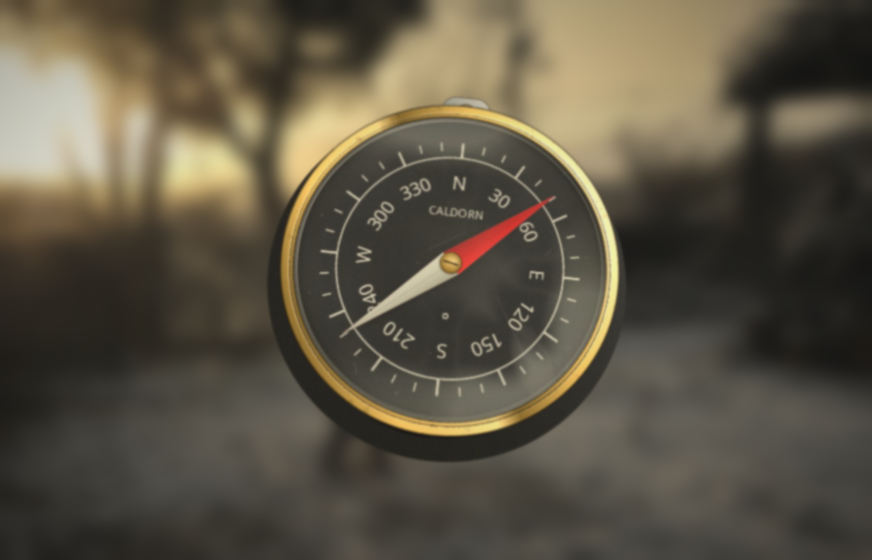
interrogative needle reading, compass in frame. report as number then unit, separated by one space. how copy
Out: 50 °
